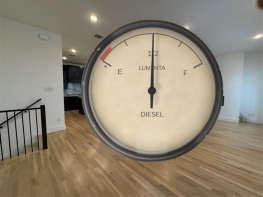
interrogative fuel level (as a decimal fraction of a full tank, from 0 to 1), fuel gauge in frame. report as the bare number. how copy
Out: 0.5
